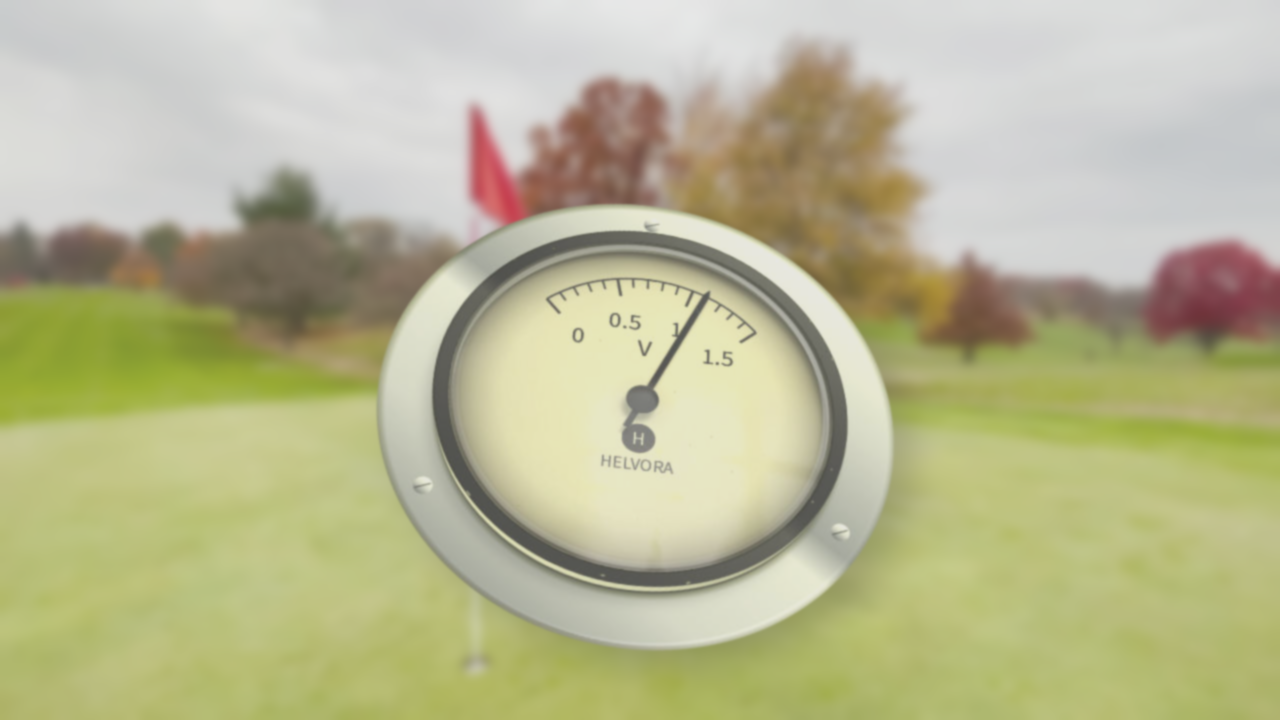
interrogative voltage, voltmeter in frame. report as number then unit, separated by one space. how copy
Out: 1.1 V
